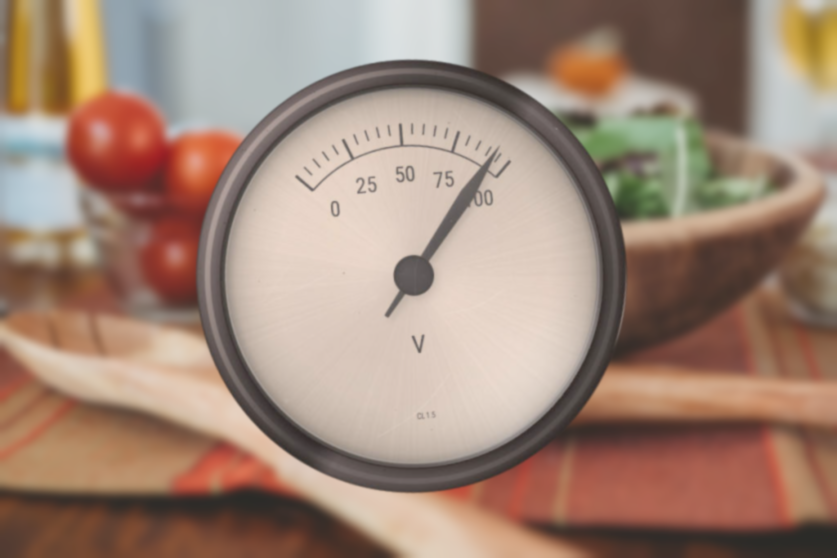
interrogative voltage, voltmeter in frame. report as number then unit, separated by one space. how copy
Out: 92.5 V
